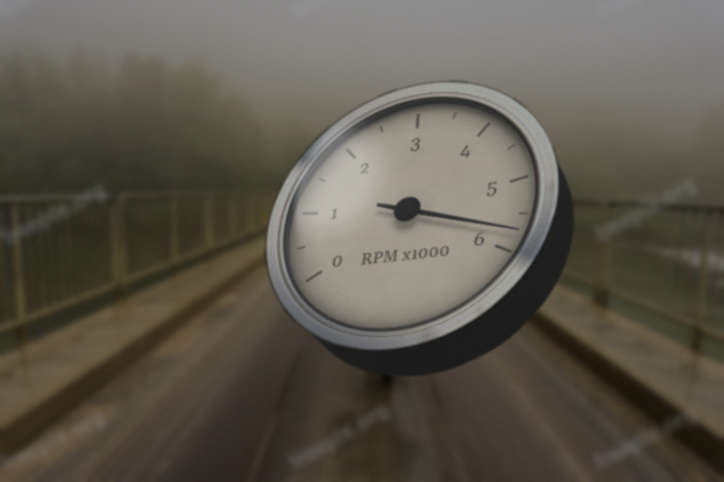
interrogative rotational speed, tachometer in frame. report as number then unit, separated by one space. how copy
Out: 5750 rpm
